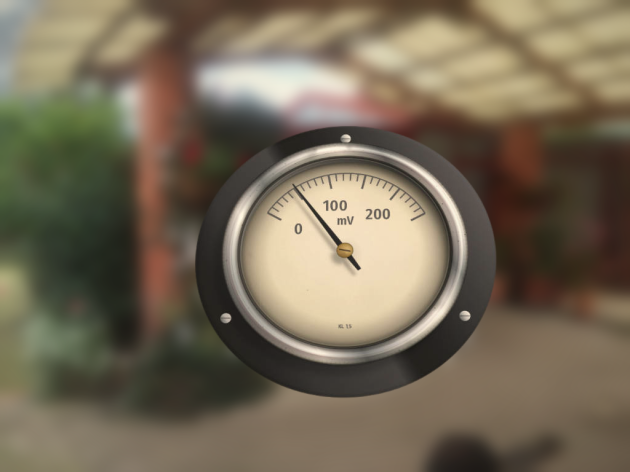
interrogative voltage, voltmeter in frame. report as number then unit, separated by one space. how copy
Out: 50 mV
